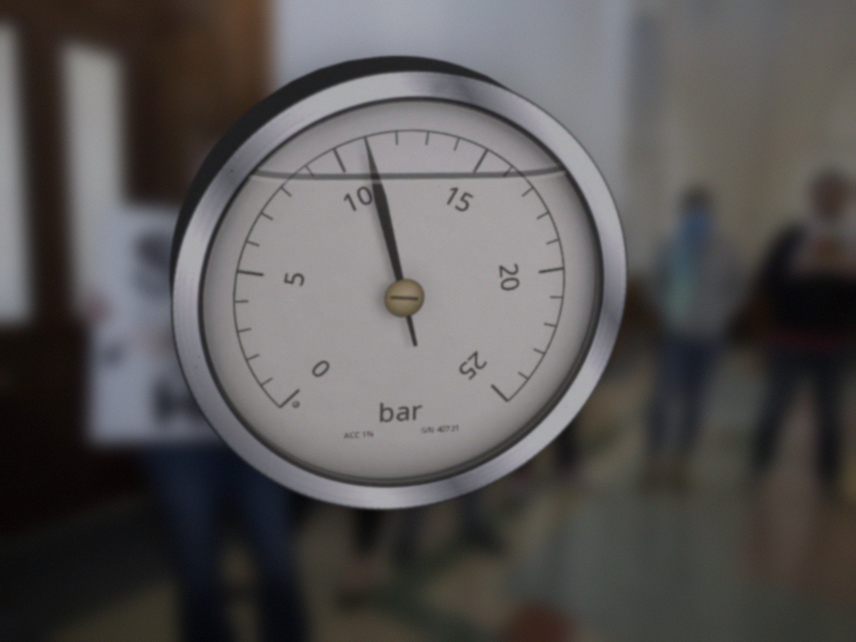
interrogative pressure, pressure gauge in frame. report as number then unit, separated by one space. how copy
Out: 11 bar
